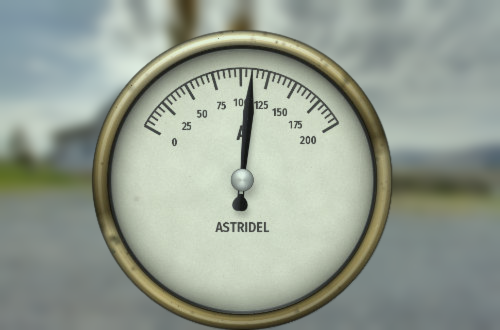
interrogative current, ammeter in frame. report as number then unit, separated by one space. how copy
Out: 110 A
